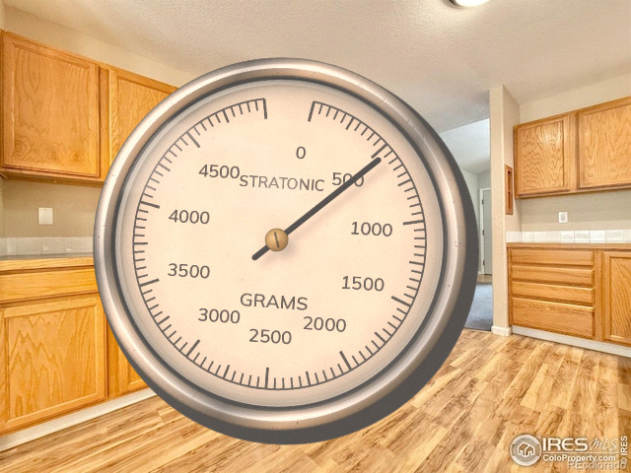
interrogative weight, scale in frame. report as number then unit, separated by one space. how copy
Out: 550 g
